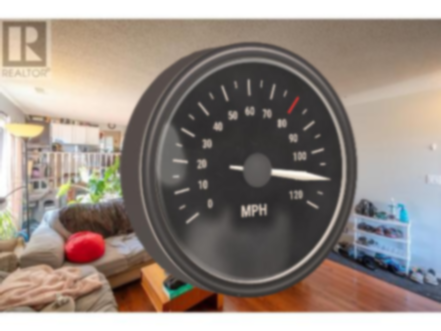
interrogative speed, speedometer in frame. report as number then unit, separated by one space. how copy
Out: 110 mph
